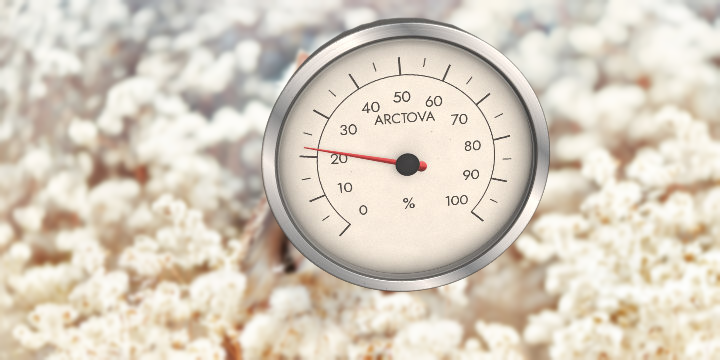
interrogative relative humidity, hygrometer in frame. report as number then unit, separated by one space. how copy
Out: 22.5 %
